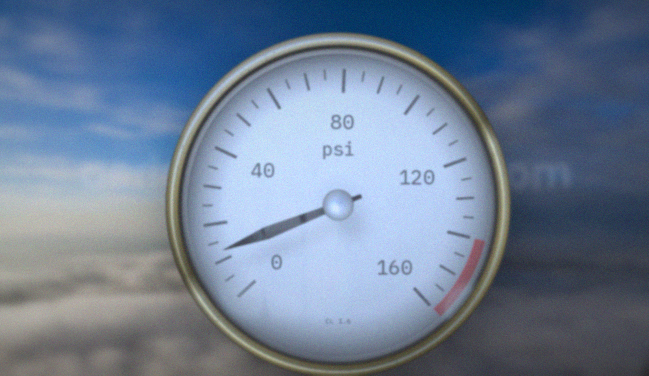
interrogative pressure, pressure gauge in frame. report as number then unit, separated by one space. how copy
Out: 12.5 psi
